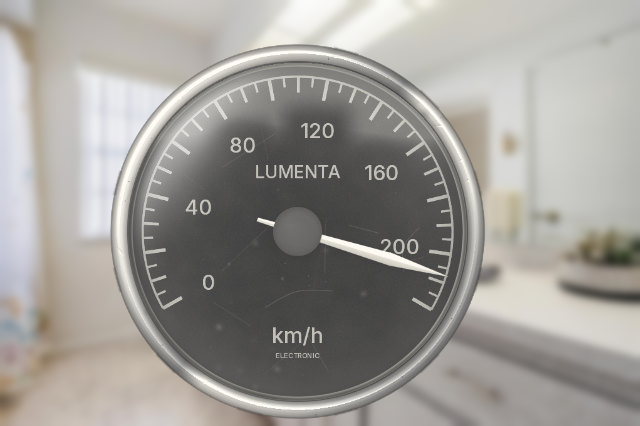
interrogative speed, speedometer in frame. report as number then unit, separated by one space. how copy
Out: 207.5 km/h
